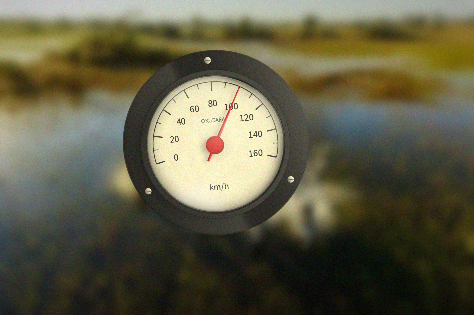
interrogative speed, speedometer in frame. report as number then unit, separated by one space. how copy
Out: 100 km/h
